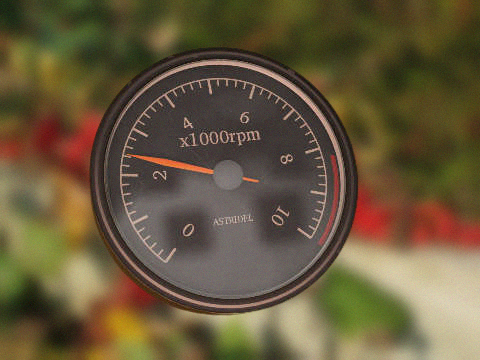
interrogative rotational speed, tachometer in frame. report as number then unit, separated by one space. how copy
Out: 2400 rpm
